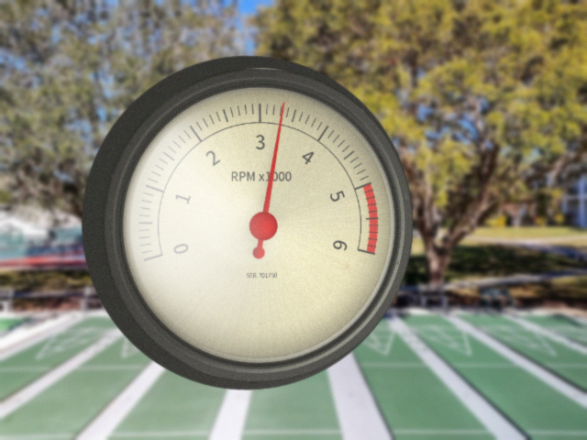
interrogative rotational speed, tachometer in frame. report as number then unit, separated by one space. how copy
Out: 3300 rpm
